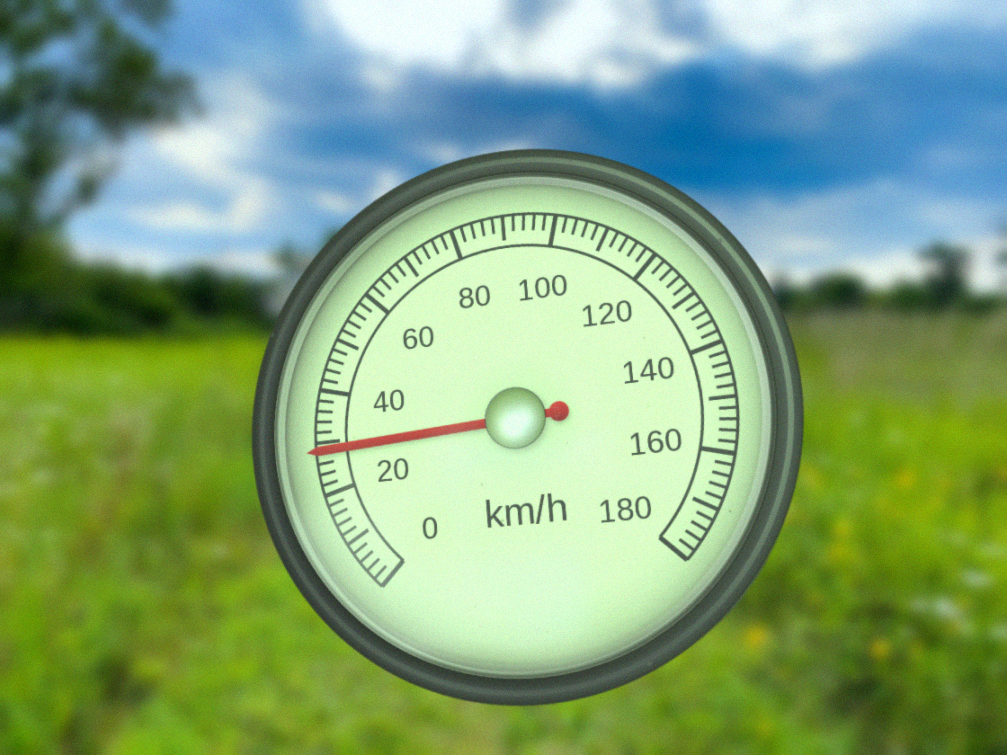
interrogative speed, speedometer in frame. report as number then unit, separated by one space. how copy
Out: 28 km/h
